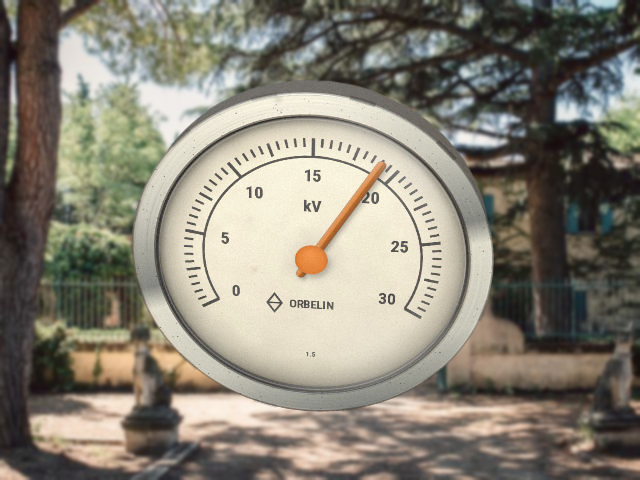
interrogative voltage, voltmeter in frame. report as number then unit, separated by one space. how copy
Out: 19 kV
